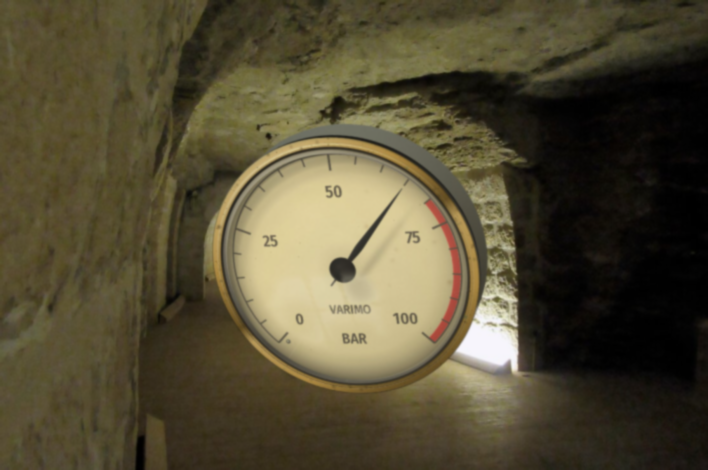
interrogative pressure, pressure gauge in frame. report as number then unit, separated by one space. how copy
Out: 65 bar
